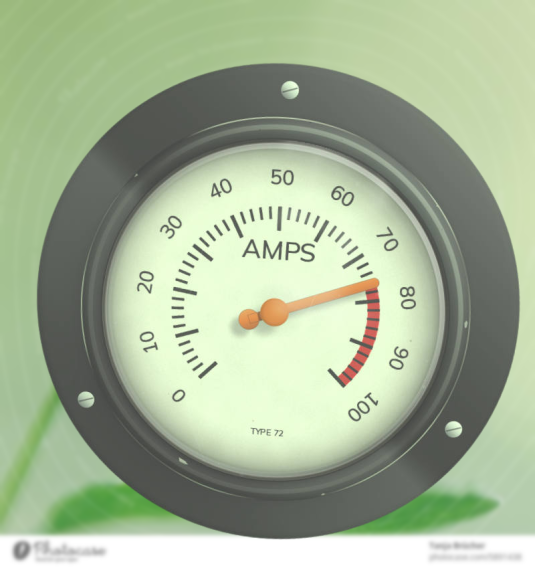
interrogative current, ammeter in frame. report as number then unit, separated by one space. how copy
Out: 76 A
